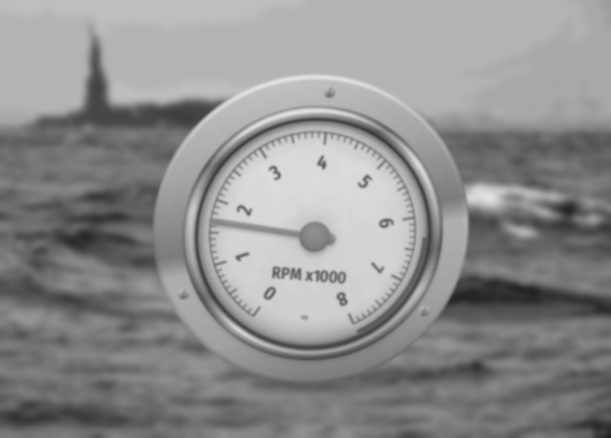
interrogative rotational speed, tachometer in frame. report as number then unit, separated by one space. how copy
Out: 1700 rpm
